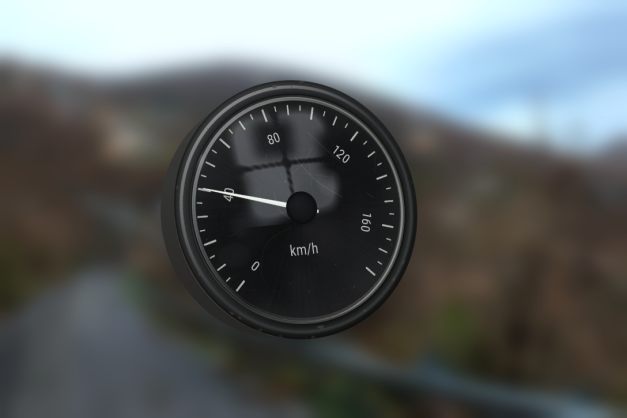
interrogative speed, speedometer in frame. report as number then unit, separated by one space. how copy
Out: 40 km/h
